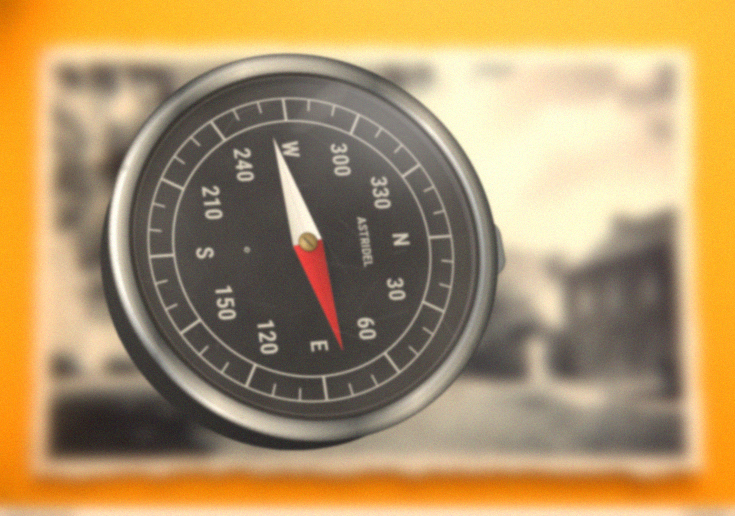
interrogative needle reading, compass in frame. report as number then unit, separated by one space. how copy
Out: 80 °
